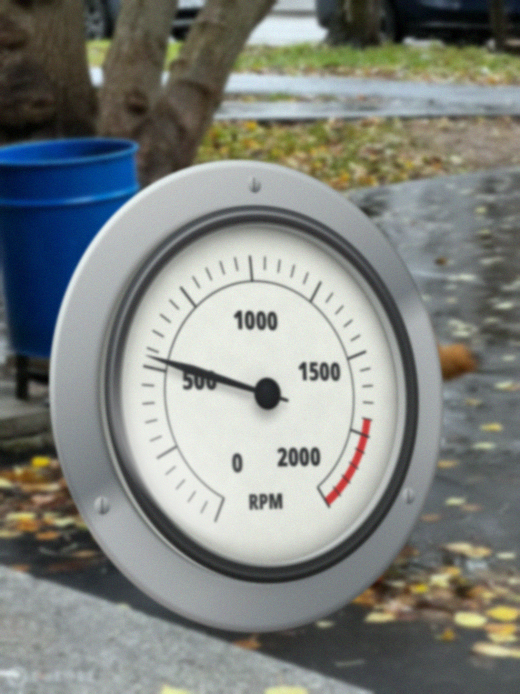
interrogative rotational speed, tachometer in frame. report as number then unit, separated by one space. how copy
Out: 525 rpm
